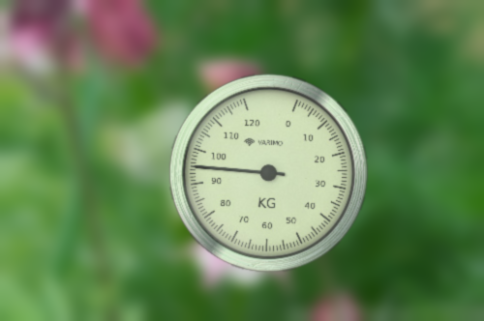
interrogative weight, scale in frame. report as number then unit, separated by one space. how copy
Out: 95 kg
